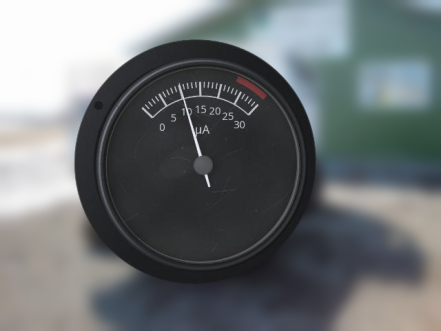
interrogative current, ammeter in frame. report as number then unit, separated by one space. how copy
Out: 10 µA
